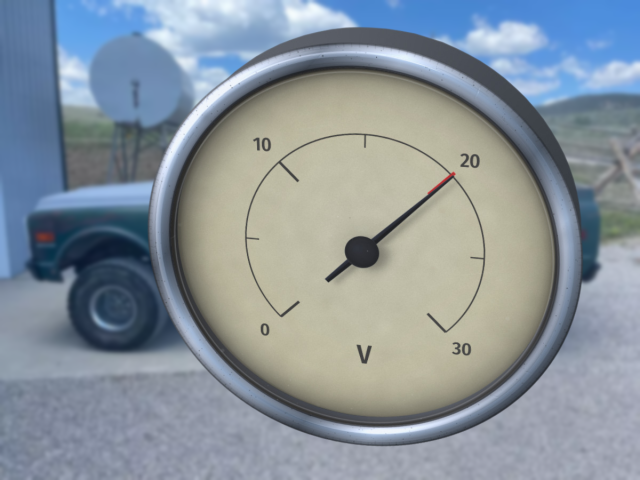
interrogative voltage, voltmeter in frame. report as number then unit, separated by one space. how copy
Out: 20 V
